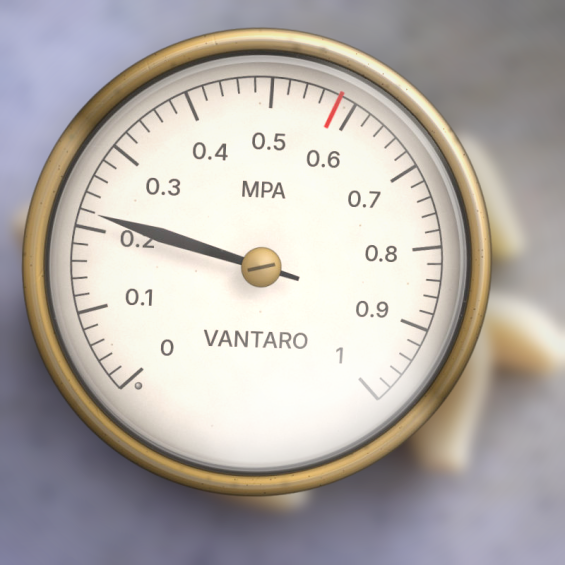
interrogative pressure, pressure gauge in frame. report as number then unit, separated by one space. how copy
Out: 0.22 MPa
